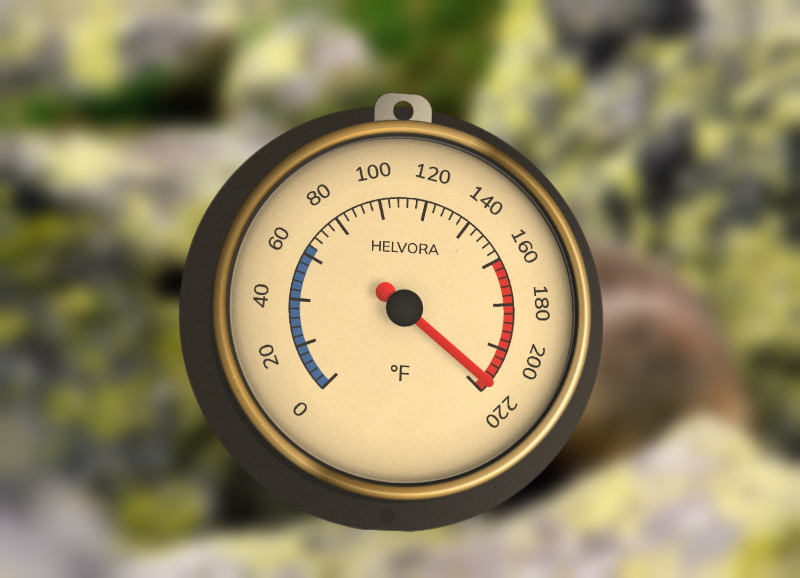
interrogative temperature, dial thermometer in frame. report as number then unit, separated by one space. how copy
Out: 216 °F
